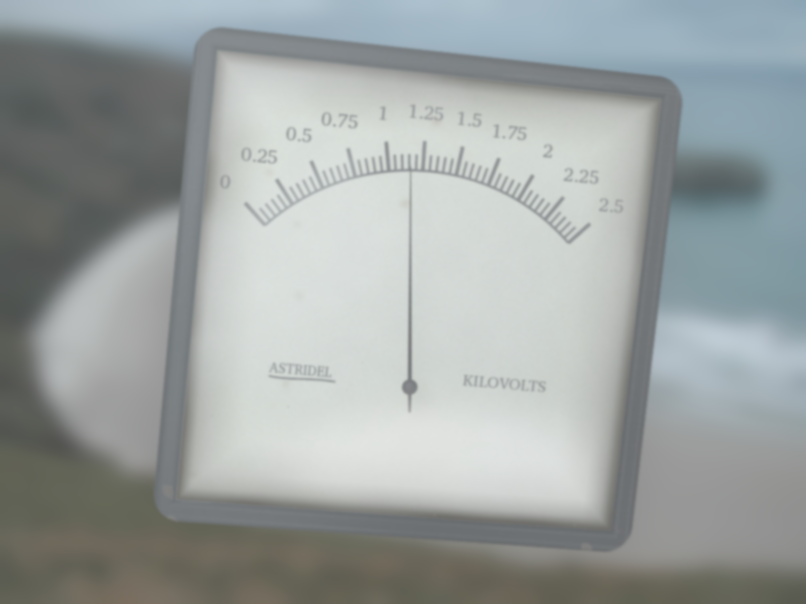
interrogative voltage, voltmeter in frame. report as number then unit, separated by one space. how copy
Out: 1.15 kV
